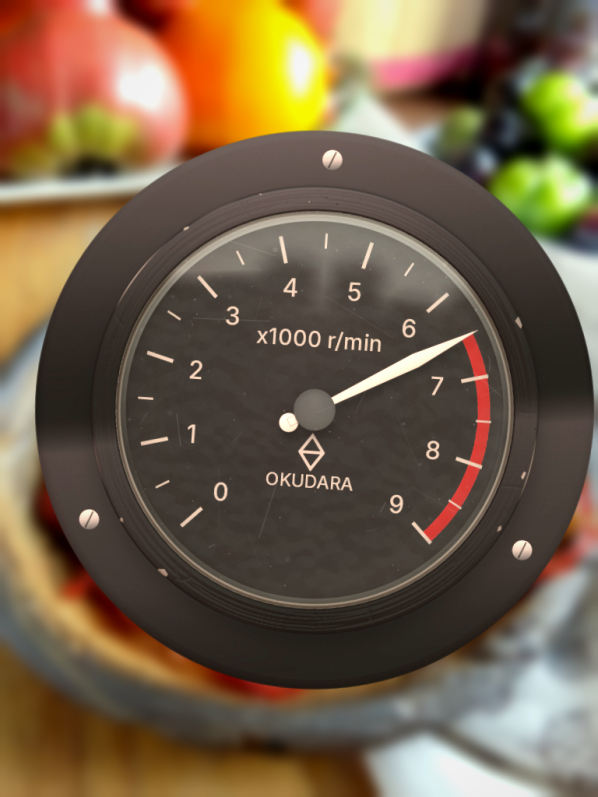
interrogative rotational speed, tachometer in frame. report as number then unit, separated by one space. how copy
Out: 6500 rpm
